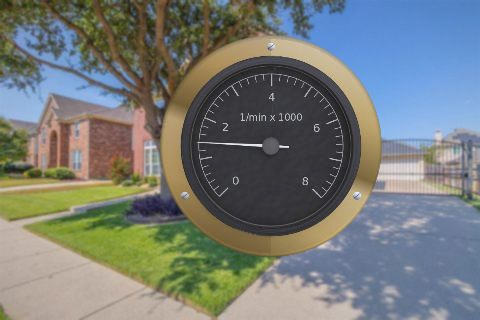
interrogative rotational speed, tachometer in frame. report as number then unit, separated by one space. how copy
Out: 1400 rpm
